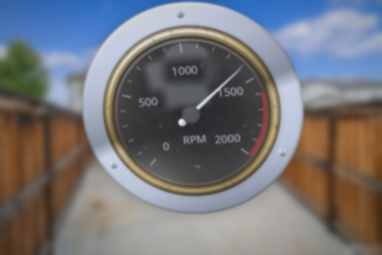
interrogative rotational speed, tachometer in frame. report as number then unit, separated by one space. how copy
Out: 1400 rpm
